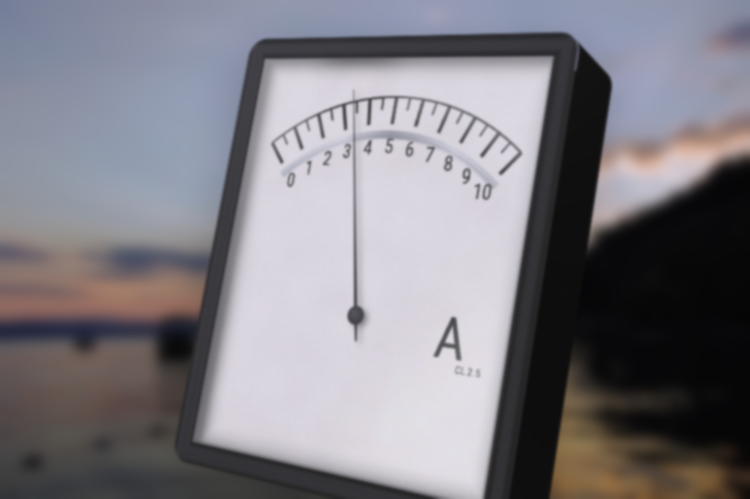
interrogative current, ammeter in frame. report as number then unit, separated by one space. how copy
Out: 3.5 A
